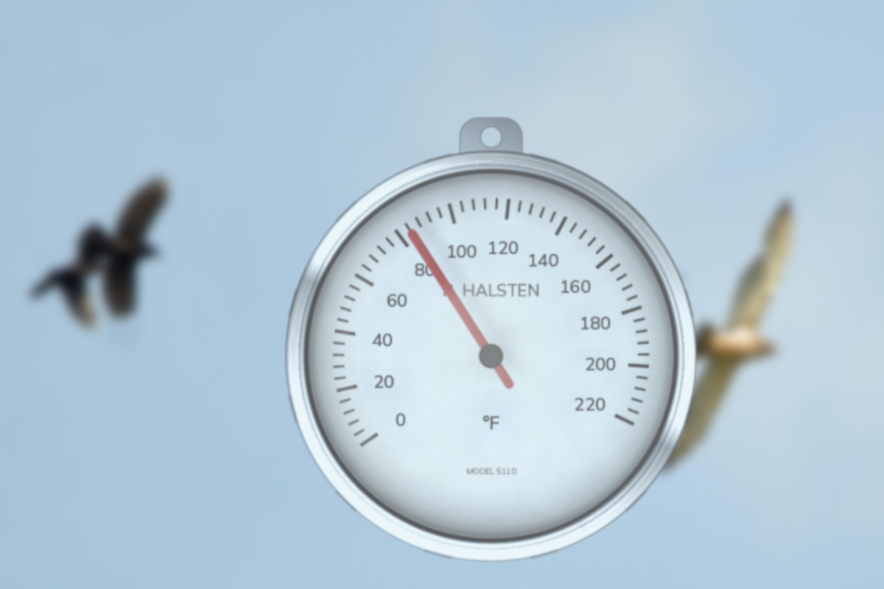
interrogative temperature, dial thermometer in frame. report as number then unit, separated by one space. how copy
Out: 84 °F
